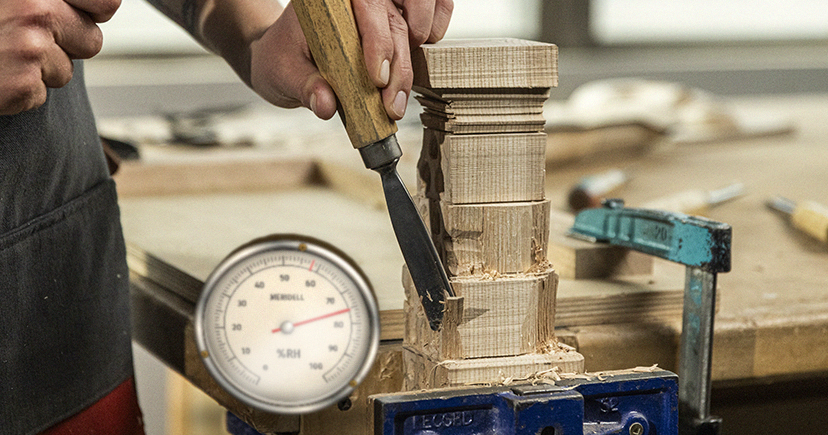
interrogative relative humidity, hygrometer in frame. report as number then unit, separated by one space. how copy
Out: 75 %
